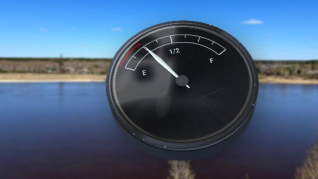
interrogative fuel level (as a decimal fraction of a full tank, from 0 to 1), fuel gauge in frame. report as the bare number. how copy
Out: 0.25
